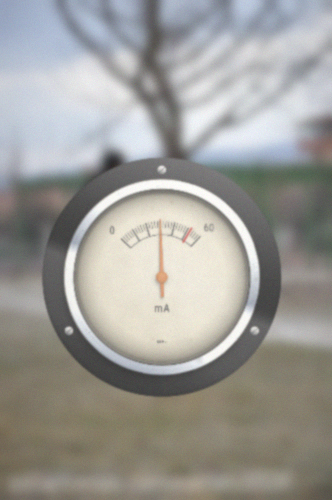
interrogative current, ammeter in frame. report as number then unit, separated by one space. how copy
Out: 30 mA
